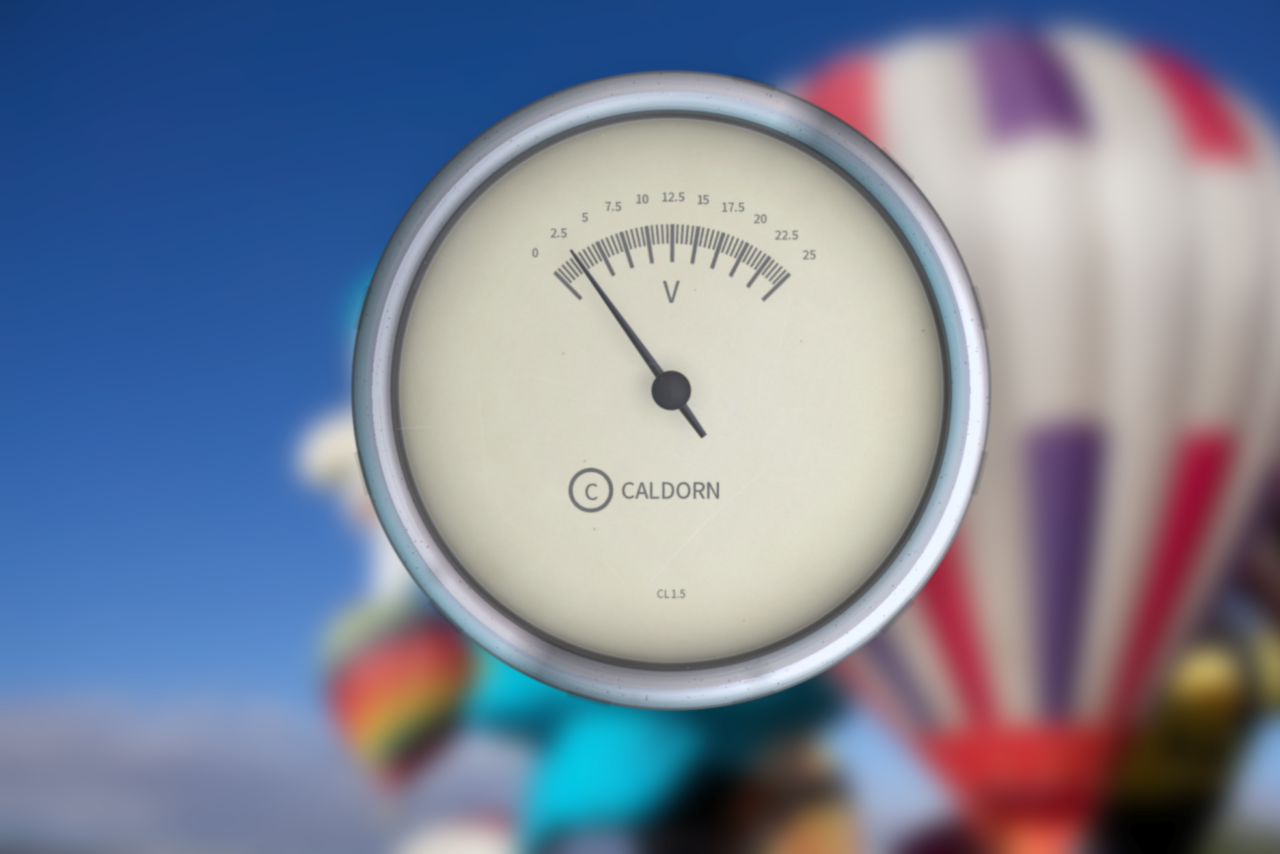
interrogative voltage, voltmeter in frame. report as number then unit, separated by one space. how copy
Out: 2.5 V
